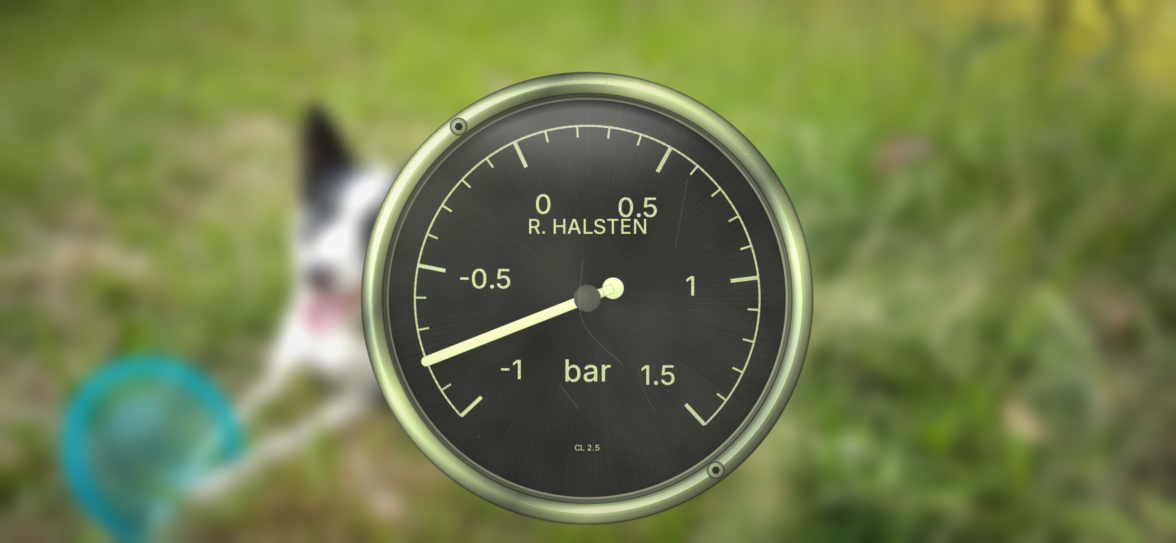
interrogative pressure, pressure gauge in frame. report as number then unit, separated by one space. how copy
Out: -0.8 bar
